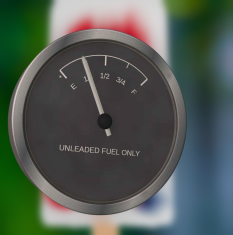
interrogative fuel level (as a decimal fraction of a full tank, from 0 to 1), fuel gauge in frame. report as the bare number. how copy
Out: 0.25
